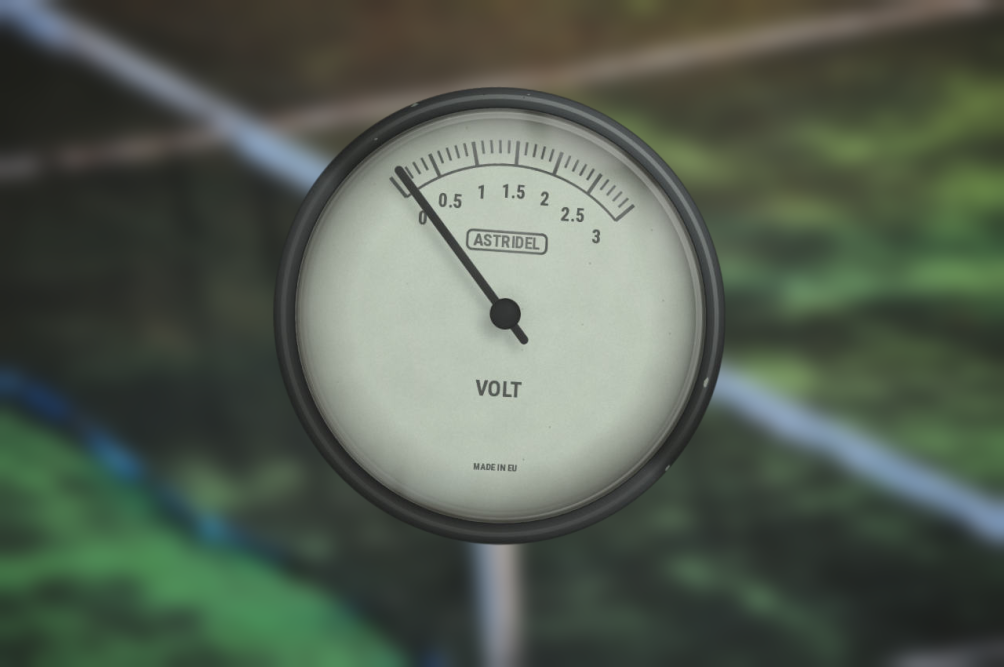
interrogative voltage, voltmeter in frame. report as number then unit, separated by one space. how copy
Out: 0.1 V
